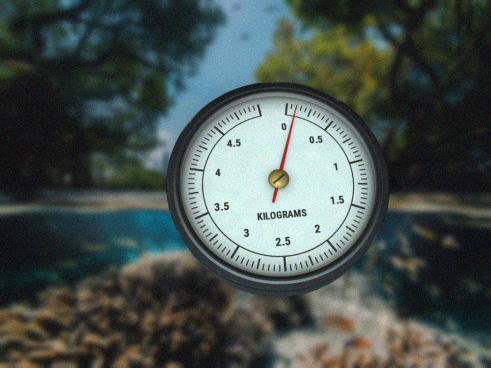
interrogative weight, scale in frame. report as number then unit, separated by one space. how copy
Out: 0.1 kg
